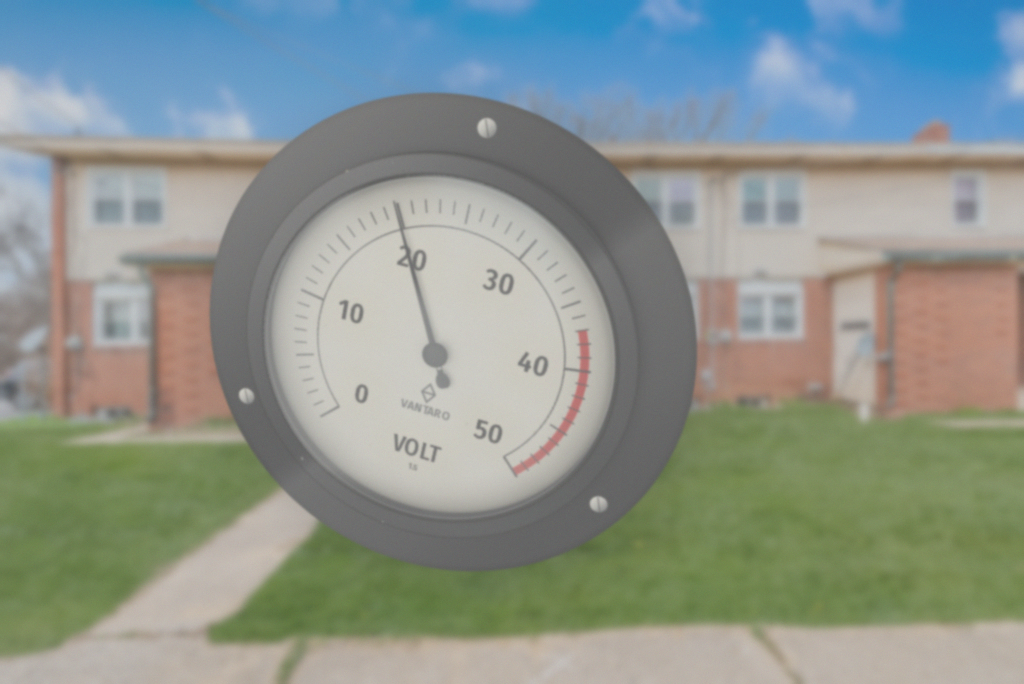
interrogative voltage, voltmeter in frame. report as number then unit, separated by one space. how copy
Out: 20 V
